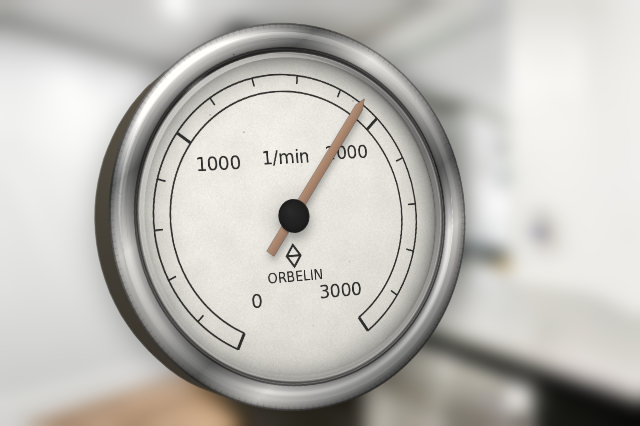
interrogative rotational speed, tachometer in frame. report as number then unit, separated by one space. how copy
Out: 1900 rpm
